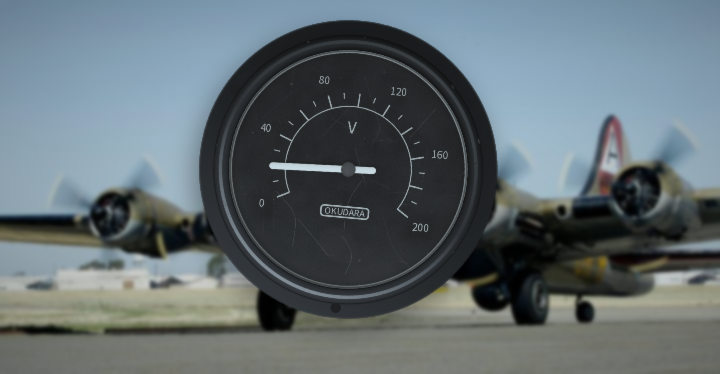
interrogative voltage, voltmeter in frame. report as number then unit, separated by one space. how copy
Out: 20 V
